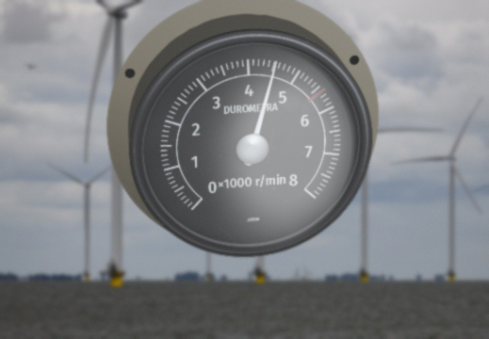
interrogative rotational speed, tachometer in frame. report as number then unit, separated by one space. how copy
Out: 4500 rpm
